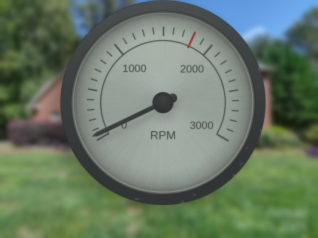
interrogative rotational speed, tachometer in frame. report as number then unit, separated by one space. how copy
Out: 50 rpm
